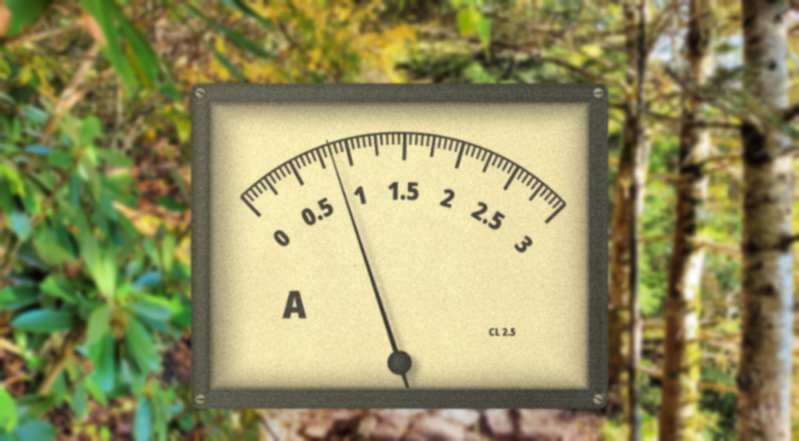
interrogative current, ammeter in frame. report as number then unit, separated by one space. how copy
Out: 0.85 A
